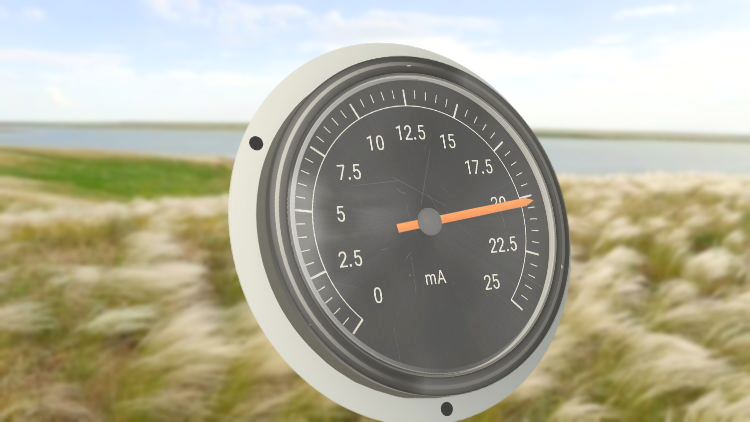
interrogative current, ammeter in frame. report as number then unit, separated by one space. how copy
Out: 20.25 mA
